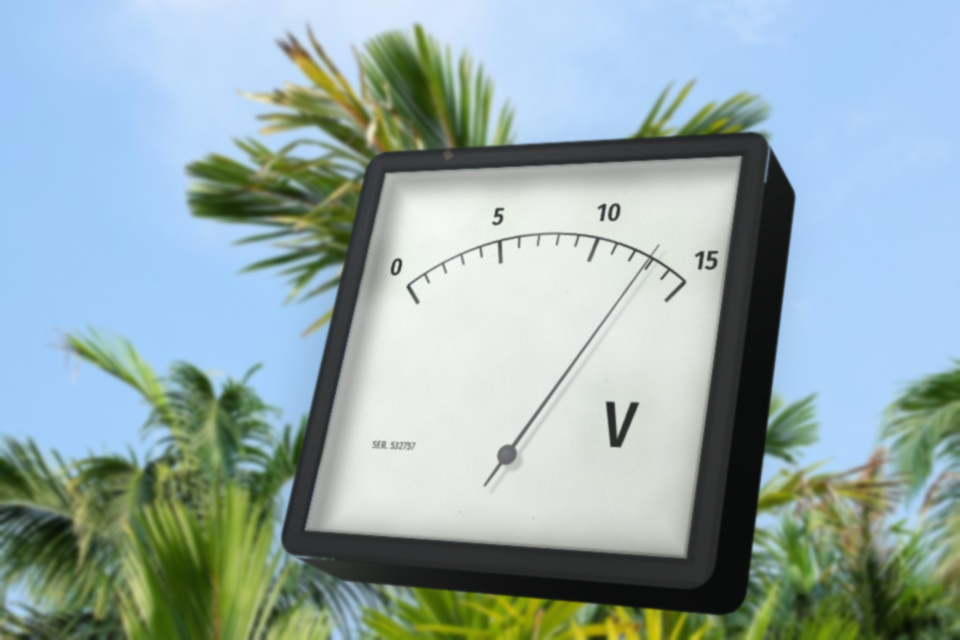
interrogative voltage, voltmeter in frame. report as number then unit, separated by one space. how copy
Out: 13 V
